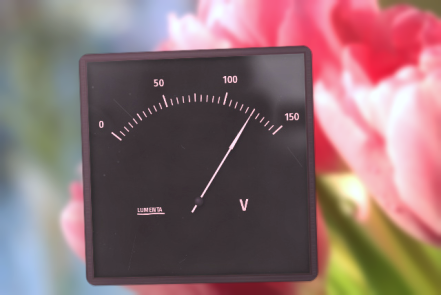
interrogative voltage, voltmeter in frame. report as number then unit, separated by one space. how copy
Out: 125 V
